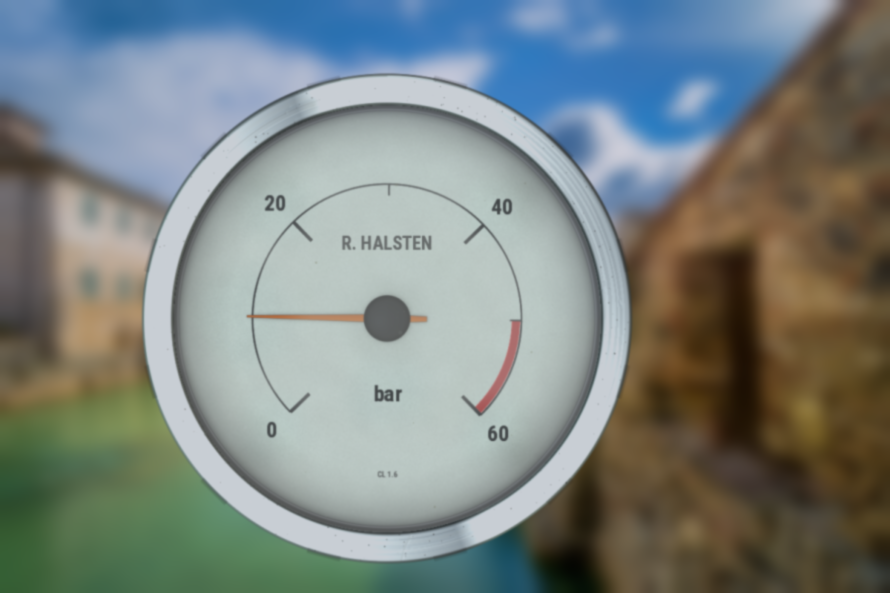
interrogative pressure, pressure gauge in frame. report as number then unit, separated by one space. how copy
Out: 10 bar
